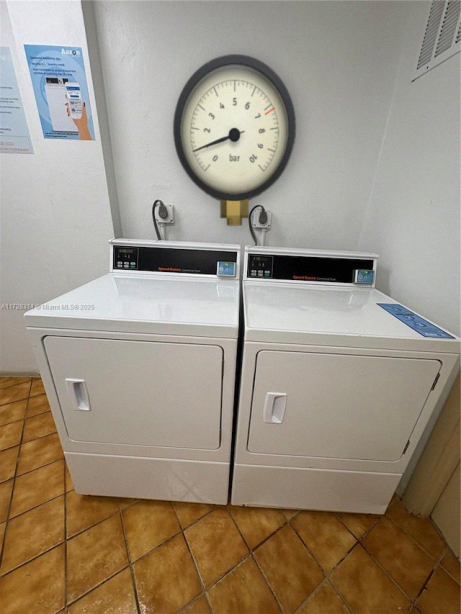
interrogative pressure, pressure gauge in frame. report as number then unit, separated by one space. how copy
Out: 1 bar
